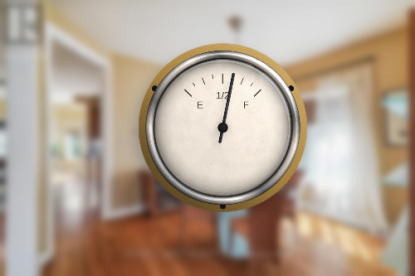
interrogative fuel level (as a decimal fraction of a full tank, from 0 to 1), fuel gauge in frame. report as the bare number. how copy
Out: 0.625
